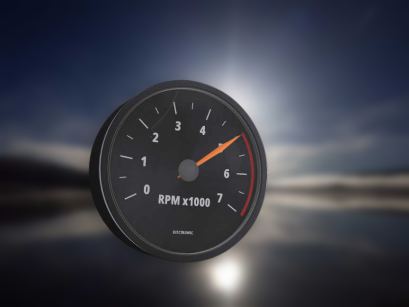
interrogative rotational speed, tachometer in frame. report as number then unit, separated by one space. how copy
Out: 5000 rpm
